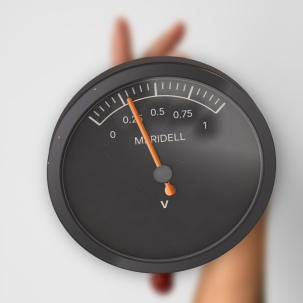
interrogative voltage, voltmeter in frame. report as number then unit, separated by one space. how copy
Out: 0.3 V
